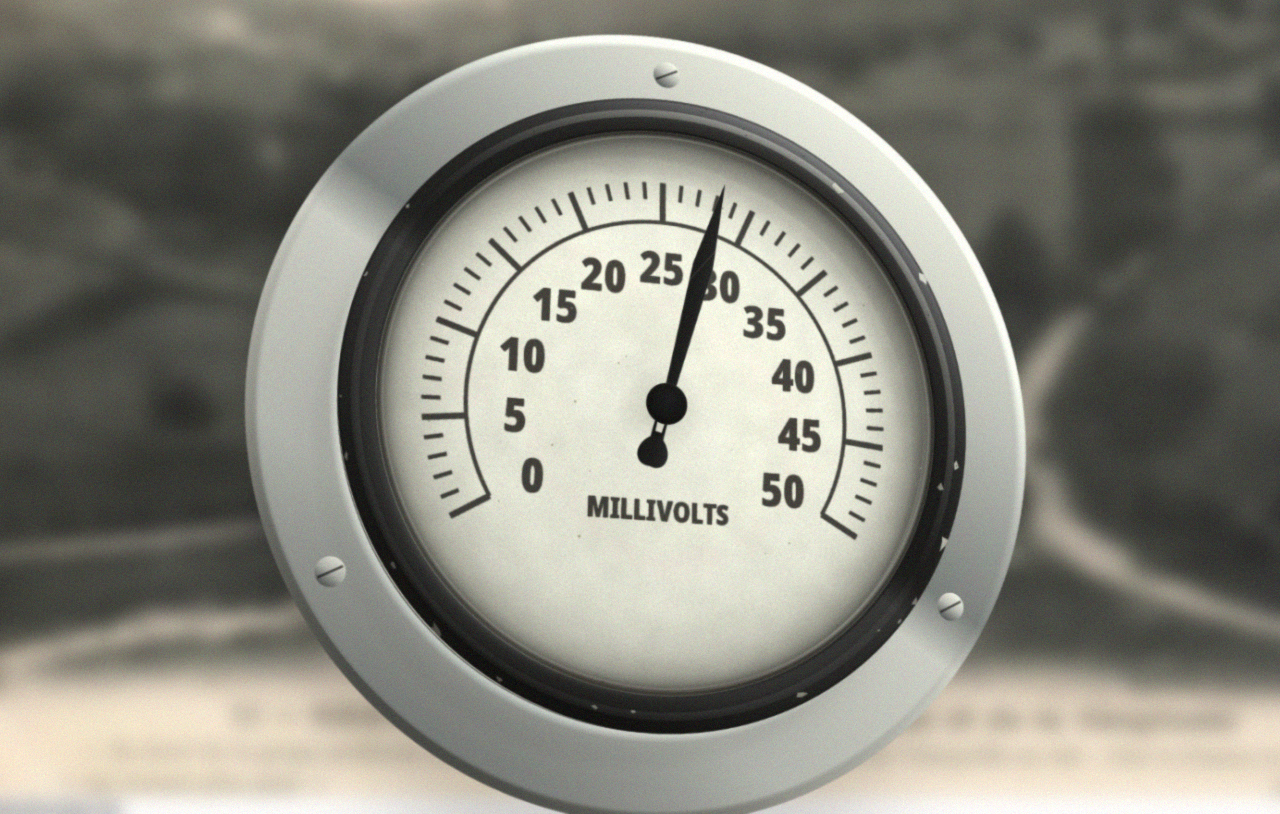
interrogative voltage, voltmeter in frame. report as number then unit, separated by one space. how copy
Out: 28 mV
